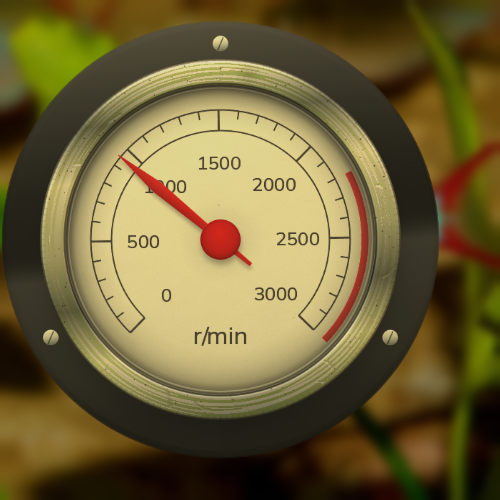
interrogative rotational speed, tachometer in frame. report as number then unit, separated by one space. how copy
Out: 950 rpm
